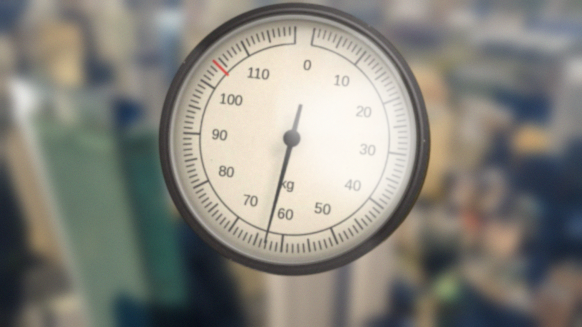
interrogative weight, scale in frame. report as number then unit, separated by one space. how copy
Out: 63 kg
